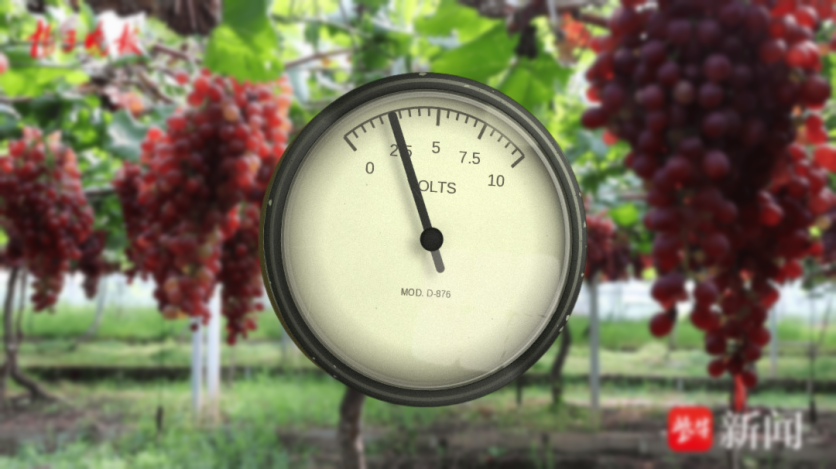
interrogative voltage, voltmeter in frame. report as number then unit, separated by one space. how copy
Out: 2.5 V
